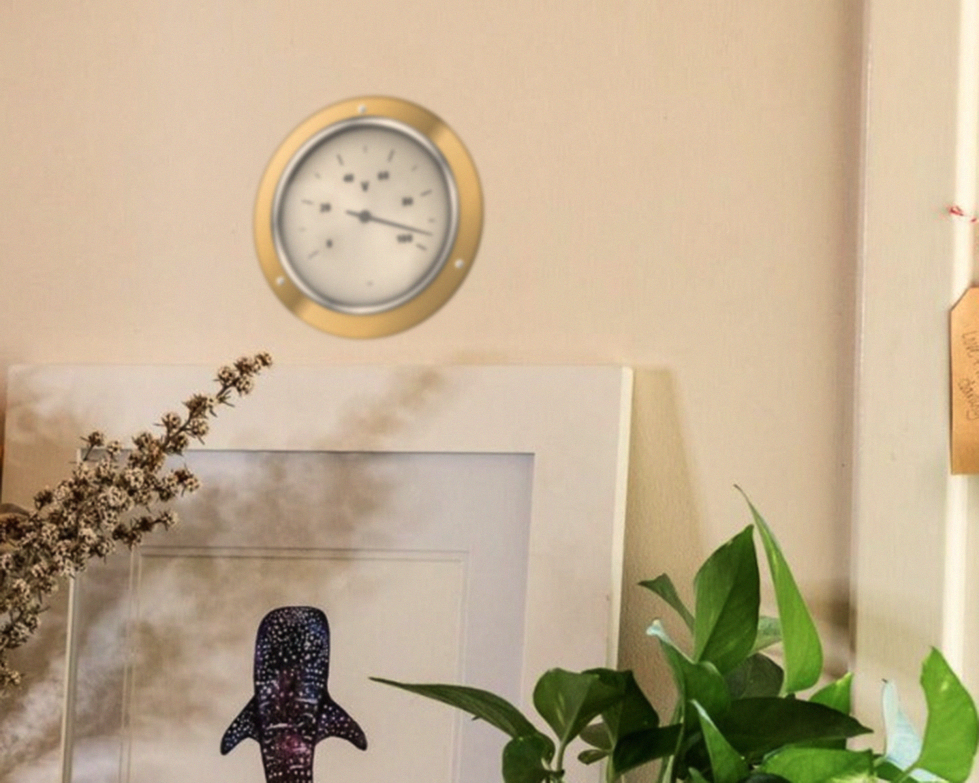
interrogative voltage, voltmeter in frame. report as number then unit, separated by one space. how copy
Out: 95 V
